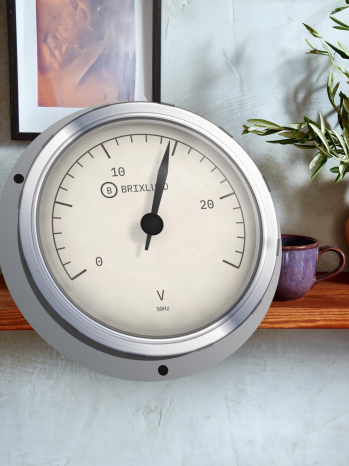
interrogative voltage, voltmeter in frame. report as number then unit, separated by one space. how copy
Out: 14.5 V
